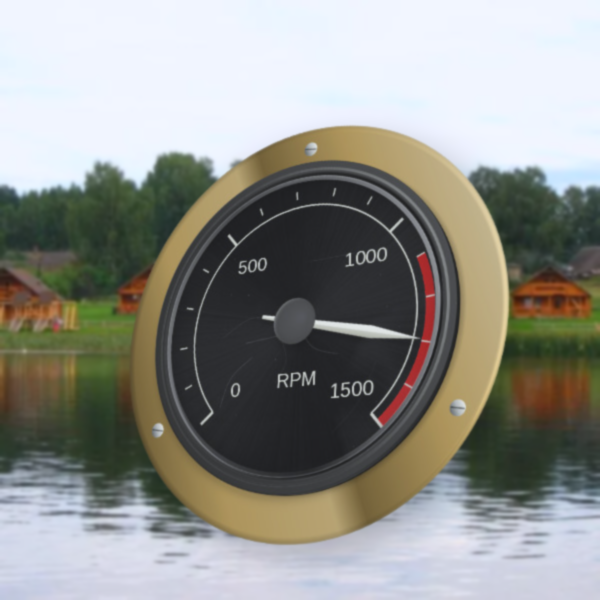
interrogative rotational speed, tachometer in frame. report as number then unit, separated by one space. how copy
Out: 1300 rpm
